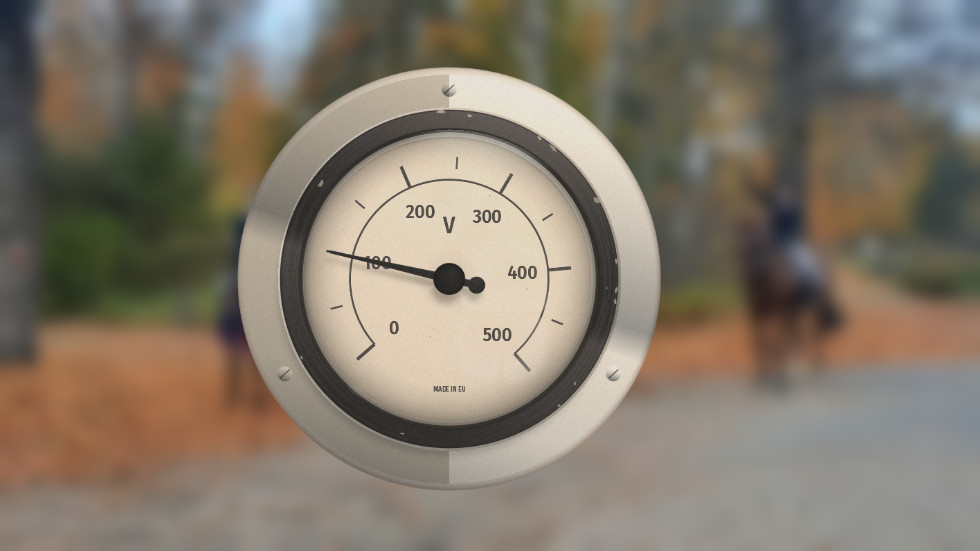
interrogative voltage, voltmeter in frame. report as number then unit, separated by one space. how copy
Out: 100 V
